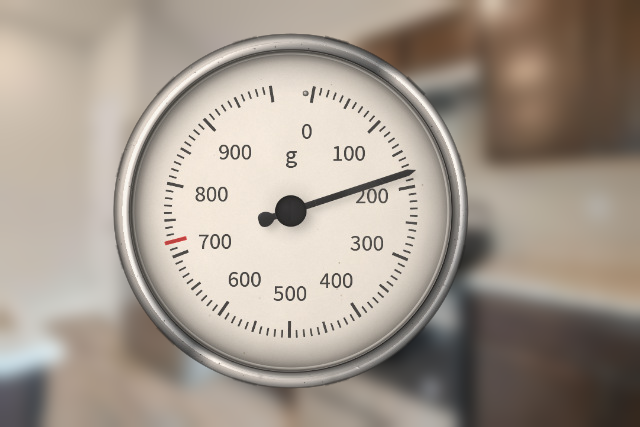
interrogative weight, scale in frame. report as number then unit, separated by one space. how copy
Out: 180 g
